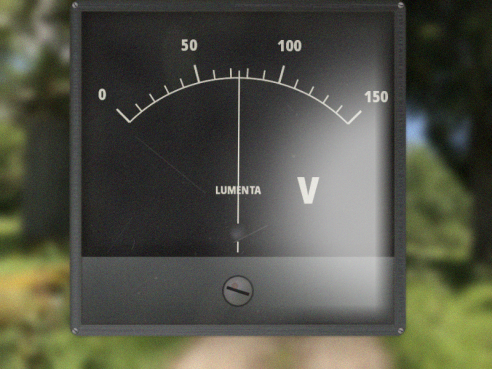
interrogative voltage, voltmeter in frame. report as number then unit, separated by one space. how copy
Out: 75 V
